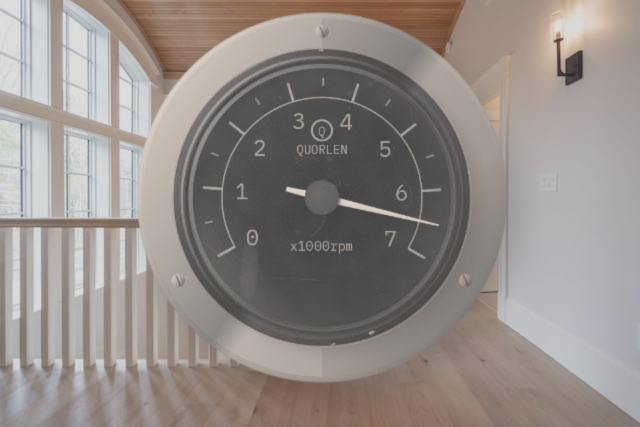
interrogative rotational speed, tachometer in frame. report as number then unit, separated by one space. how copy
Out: 6500 rpm
